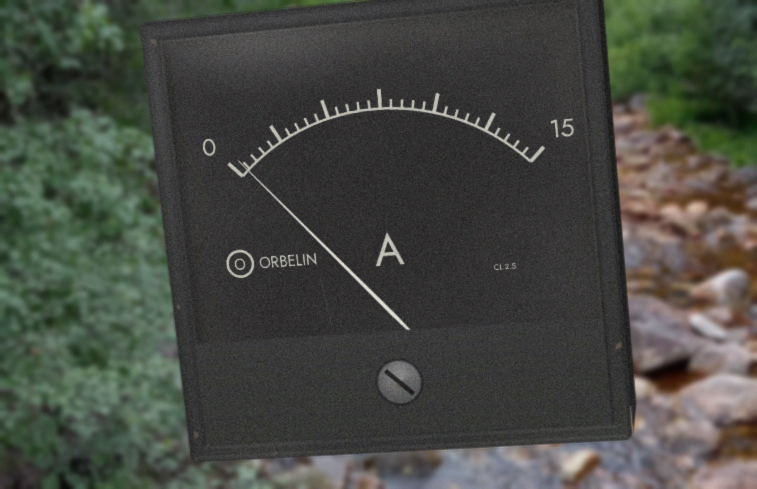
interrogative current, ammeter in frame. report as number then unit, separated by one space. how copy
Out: 0.5 A
